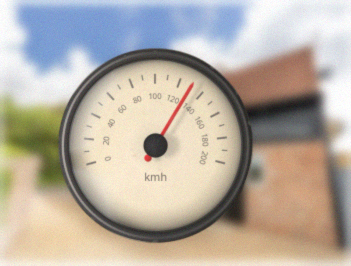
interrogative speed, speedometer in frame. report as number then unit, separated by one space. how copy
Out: 130 km/h
